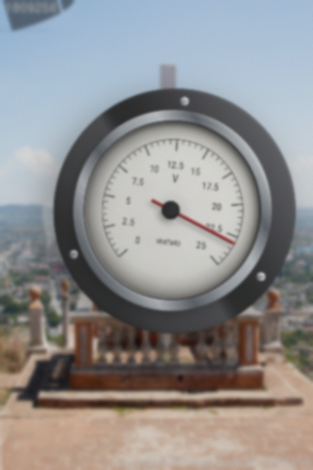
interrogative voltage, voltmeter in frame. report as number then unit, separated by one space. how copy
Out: 23 V
